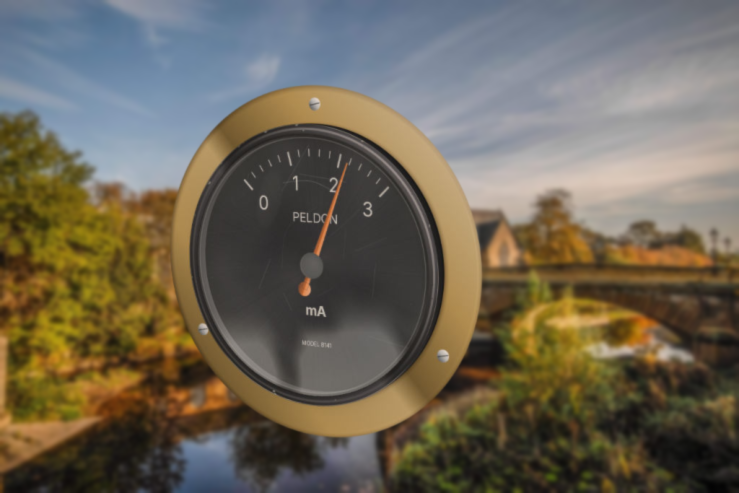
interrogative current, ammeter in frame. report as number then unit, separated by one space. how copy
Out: 2.2 mA
